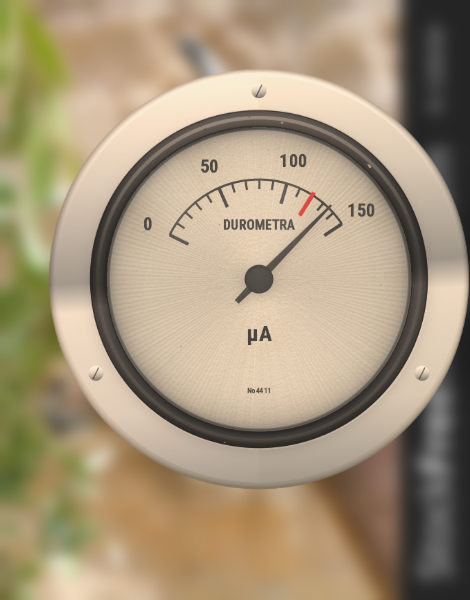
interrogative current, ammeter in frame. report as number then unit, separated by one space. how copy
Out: 135 µA
